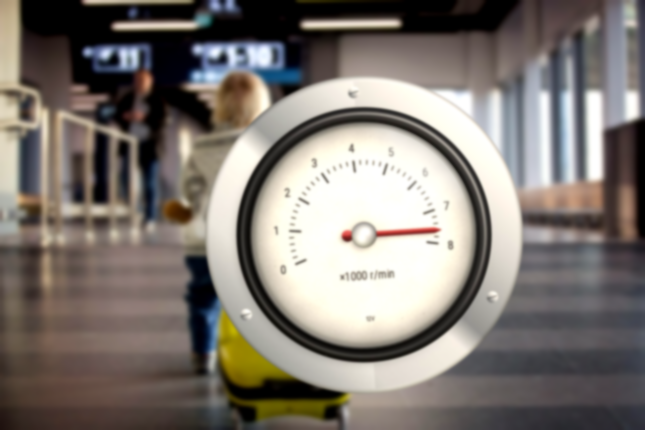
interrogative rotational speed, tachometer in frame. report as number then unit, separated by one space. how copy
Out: 7600 rpm
